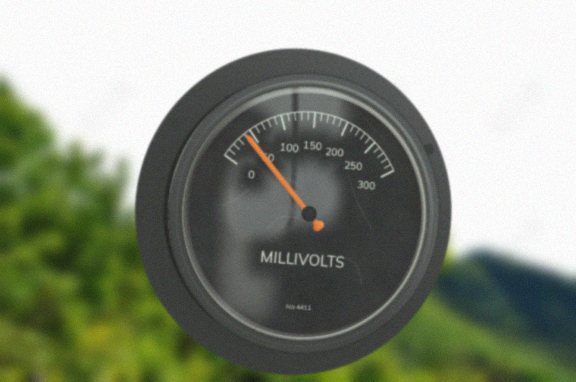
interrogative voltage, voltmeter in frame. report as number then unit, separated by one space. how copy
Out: 40 mV
